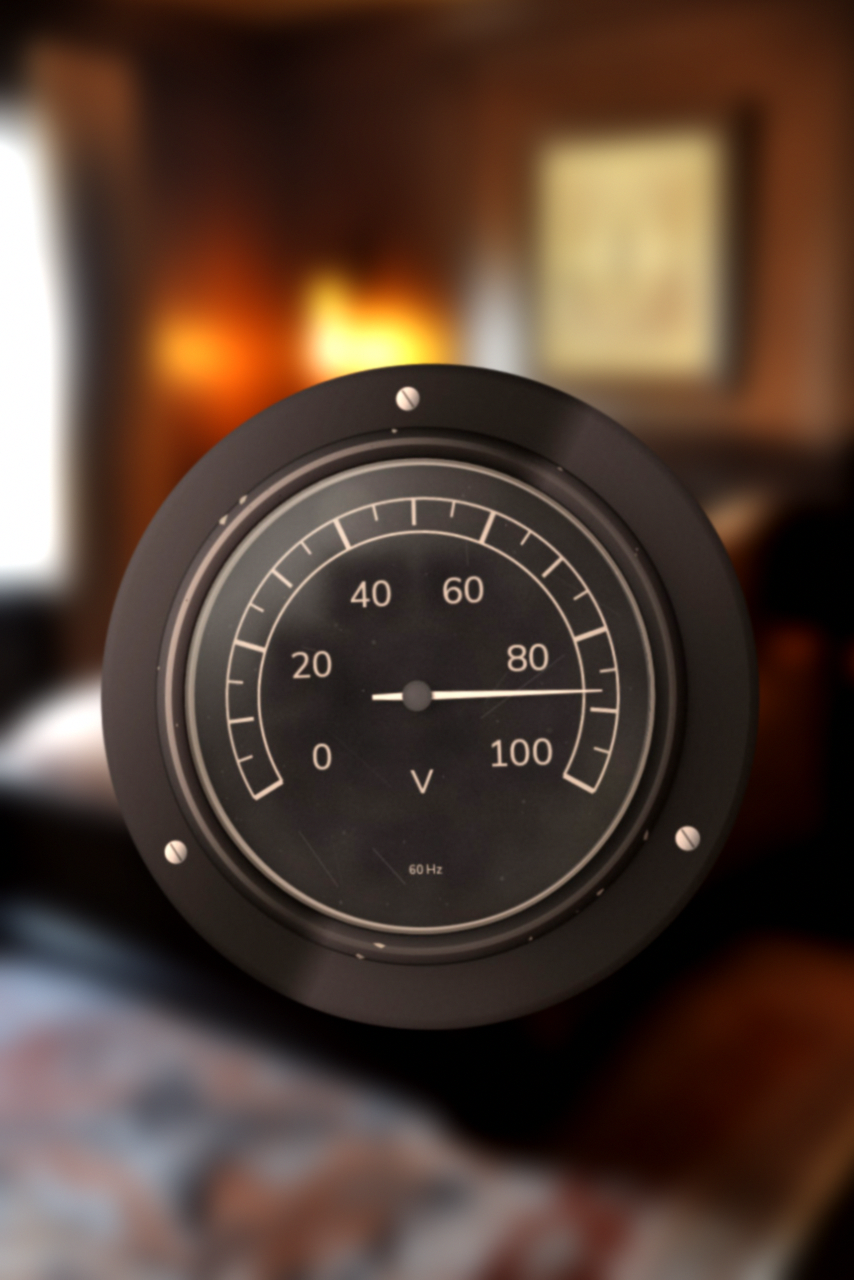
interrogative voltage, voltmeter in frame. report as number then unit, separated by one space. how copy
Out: 87.5 V
